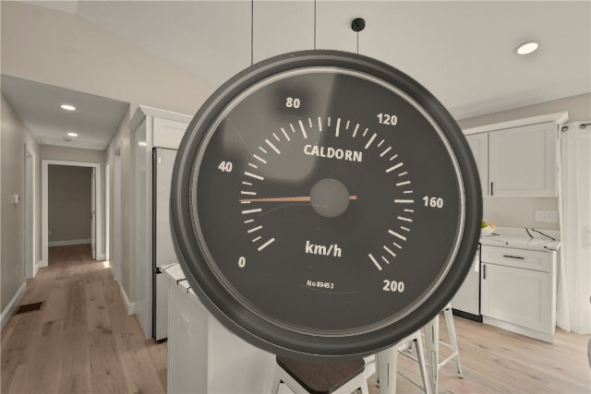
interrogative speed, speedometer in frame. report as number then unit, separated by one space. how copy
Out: 25 km/h
